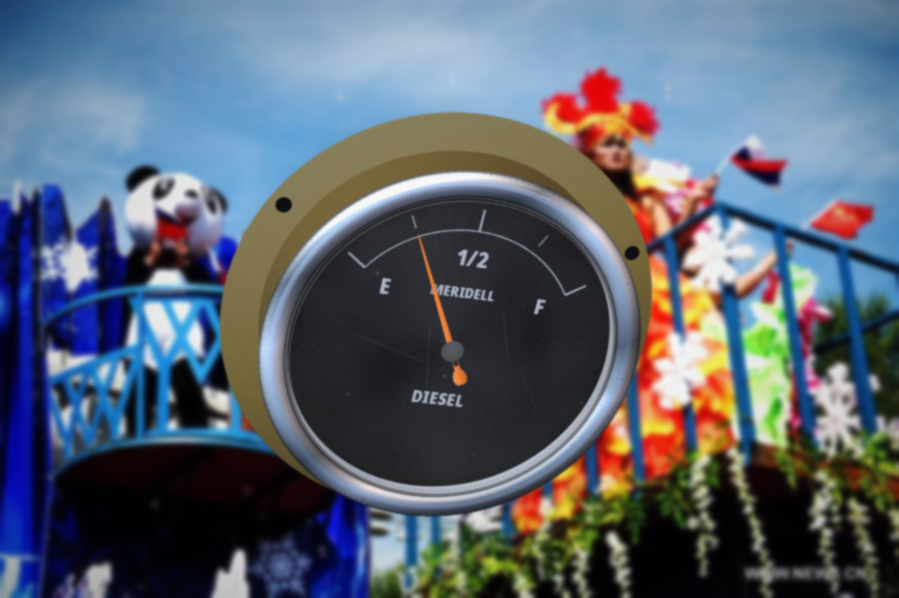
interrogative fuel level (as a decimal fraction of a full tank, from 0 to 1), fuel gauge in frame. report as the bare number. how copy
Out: 0.25
